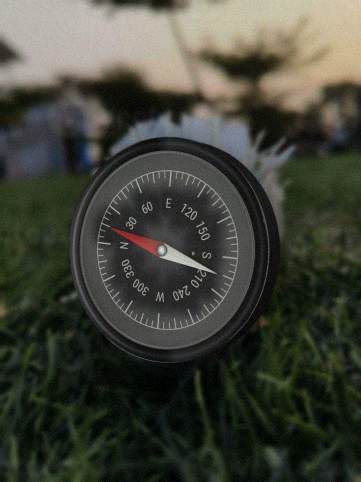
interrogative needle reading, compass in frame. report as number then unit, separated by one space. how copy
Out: 15 °
